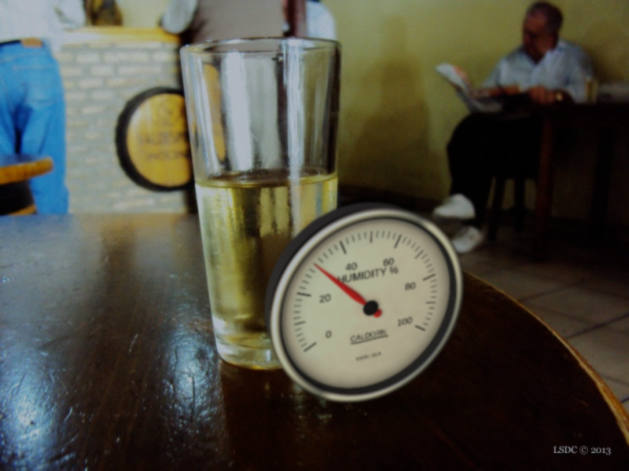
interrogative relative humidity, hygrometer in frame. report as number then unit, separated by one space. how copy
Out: 30 %
